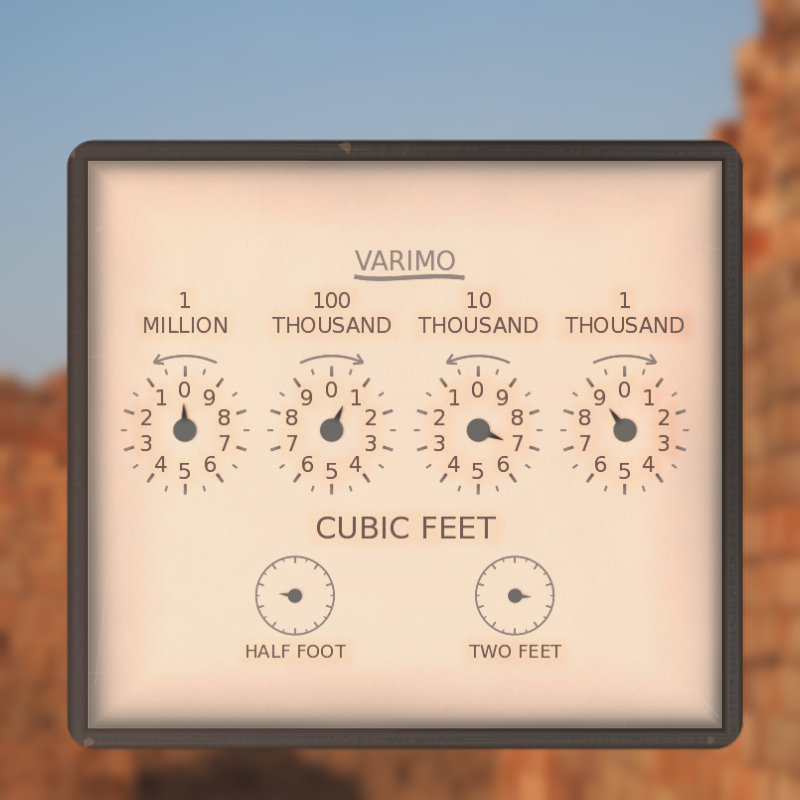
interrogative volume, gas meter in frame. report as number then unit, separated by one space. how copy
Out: 6900 ft³
